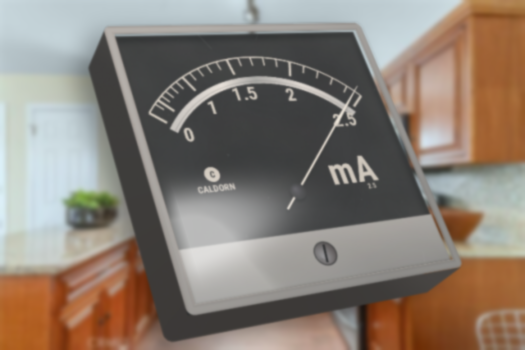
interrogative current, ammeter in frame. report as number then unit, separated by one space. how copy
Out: 2.45 mA
